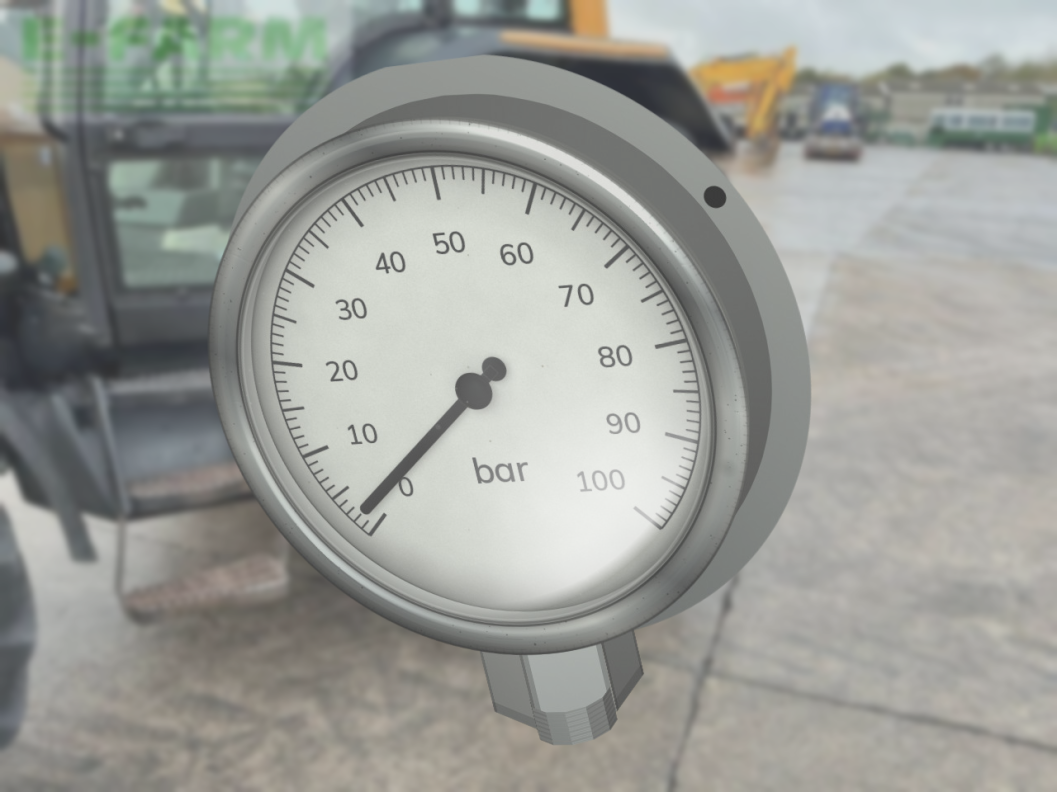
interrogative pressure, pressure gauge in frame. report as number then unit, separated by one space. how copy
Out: 2 bar
